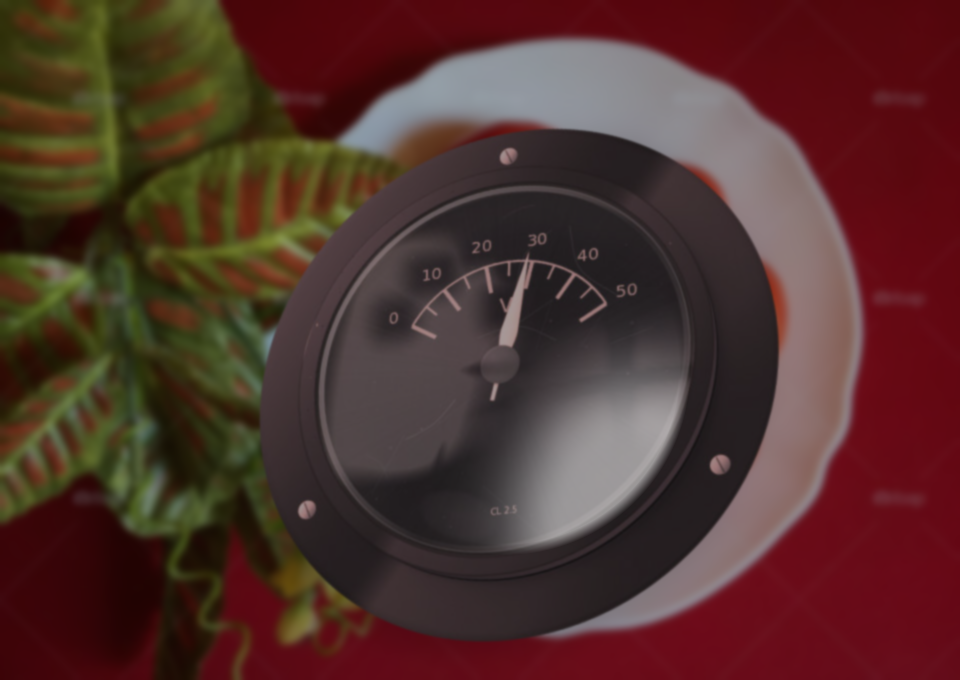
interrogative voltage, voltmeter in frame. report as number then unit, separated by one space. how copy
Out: 30 V
